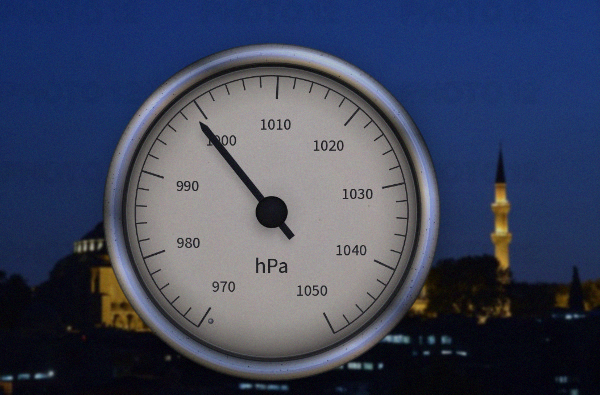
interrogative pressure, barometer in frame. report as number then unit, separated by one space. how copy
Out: 999 hPa
